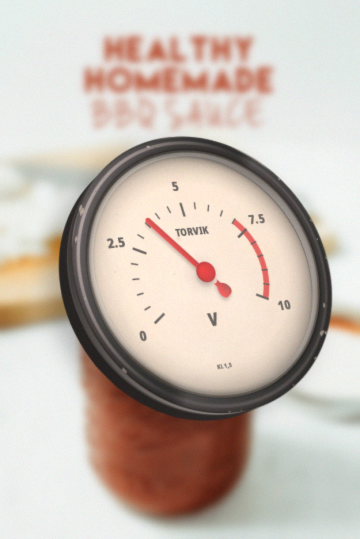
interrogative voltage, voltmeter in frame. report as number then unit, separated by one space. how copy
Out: 3.5 V
